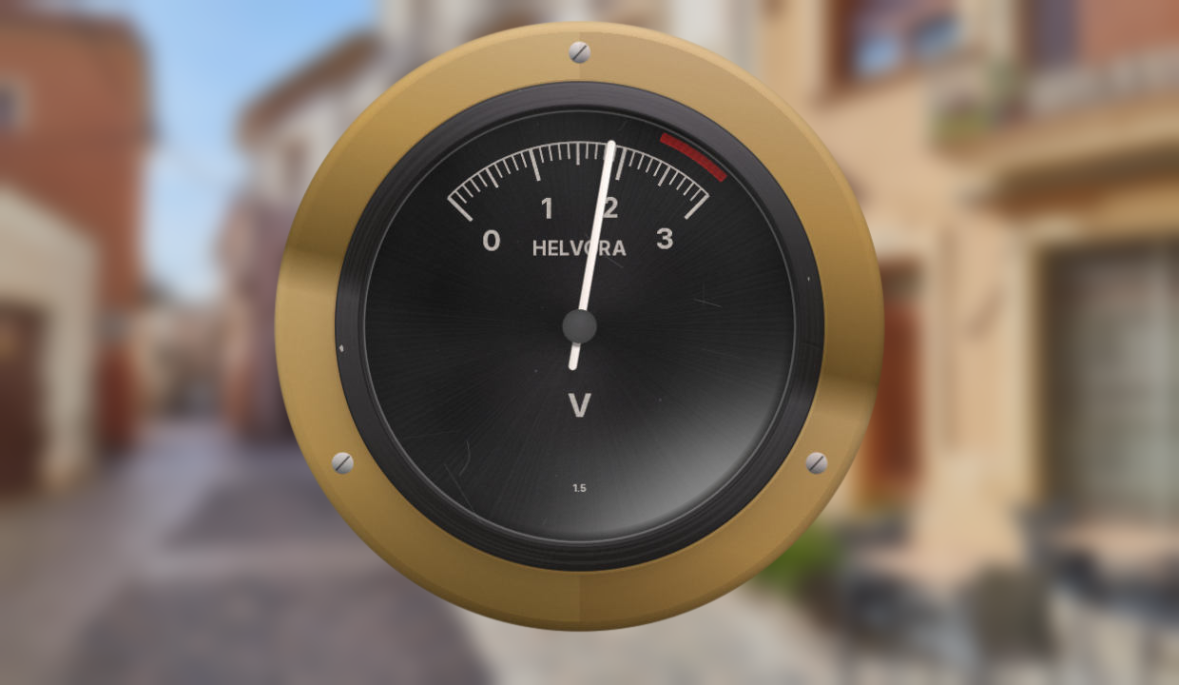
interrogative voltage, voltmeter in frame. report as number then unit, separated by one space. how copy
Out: 1.85 V
